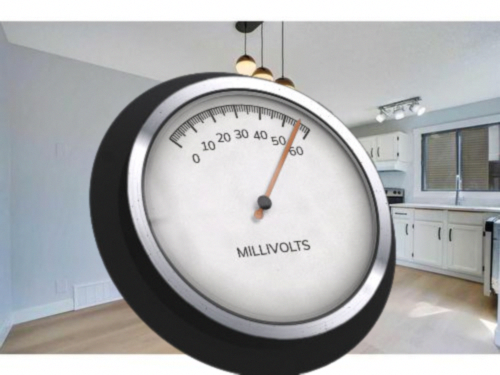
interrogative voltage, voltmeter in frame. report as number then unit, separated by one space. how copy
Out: 55 mV
